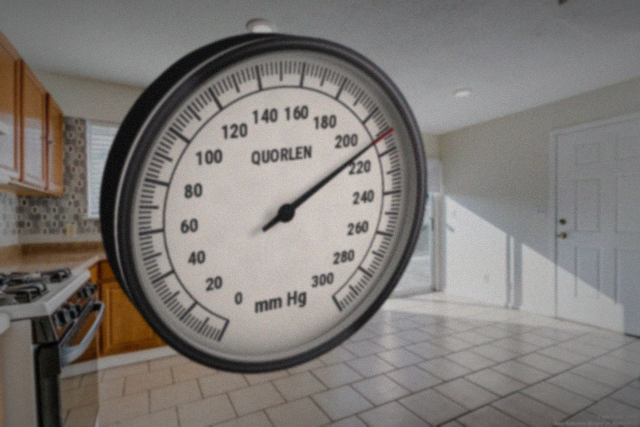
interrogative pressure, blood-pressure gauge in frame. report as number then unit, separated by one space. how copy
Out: 210 mmHg
